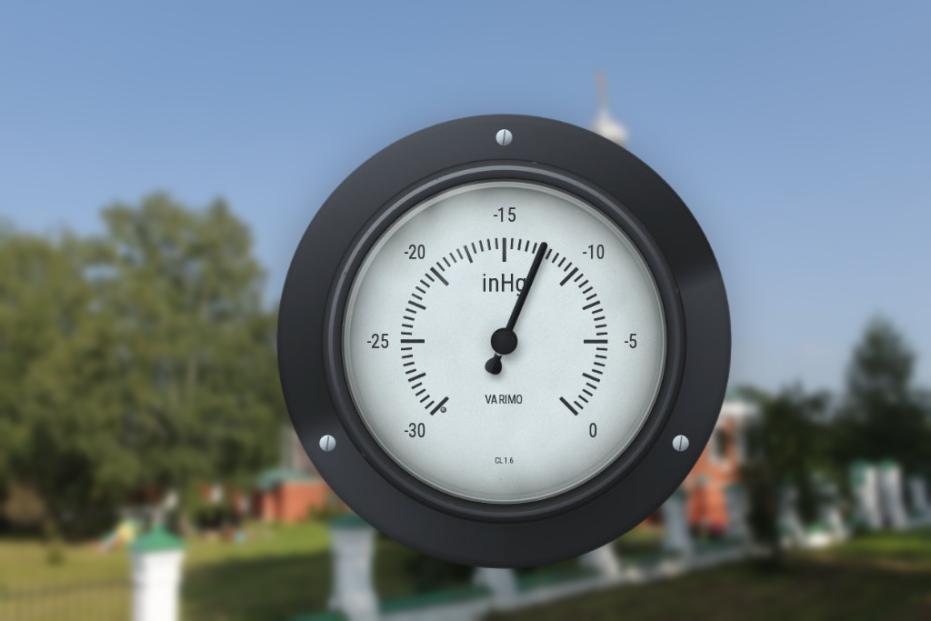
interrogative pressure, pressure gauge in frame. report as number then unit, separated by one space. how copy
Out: -12.5 inHg
